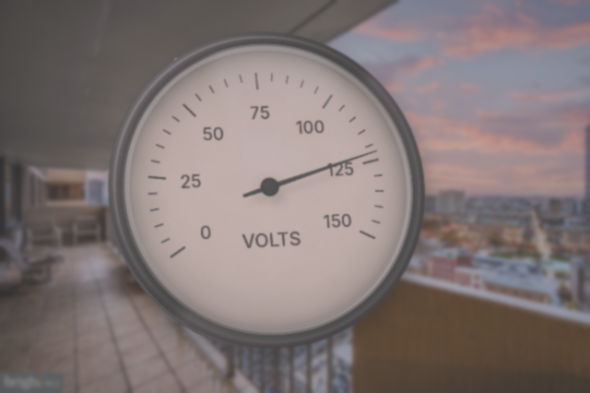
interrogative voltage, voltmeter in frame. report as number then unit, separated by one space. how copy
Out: 122.5 V
